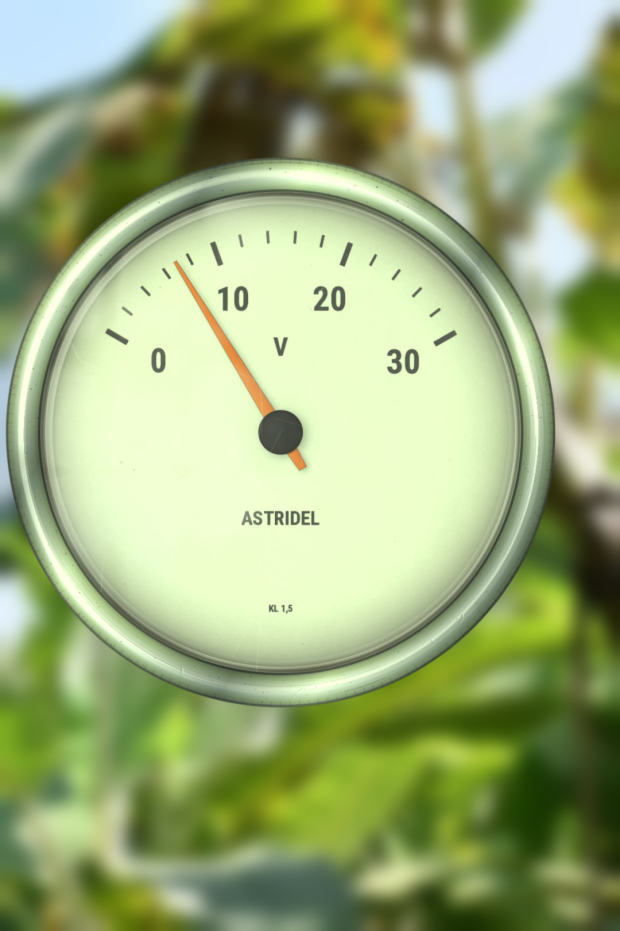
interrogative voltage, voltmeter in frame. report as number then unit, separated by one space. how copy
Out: 7 V
